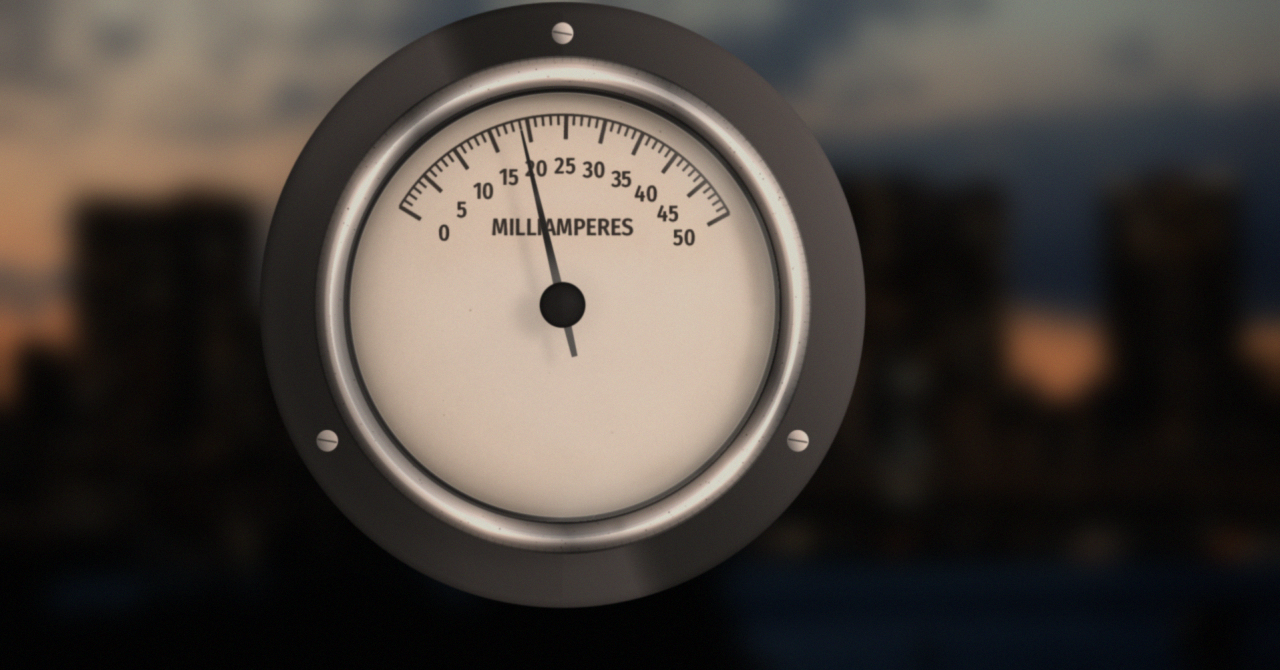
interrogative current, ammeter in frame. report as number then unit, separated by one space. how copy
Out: 19 mA
